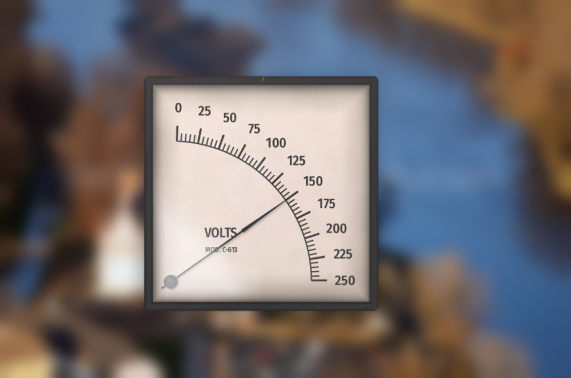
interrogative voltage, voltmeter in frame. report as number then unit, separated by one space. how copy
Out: 150 V
